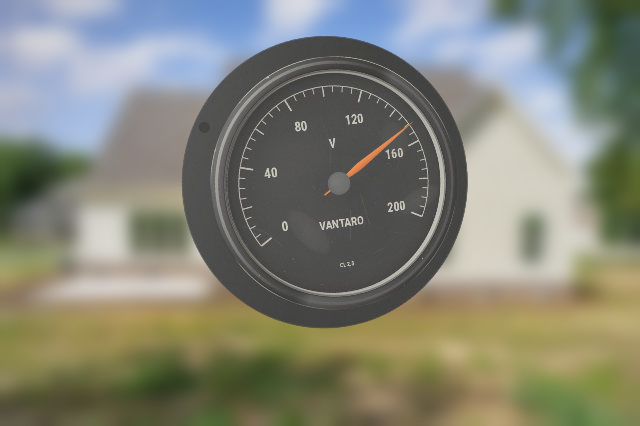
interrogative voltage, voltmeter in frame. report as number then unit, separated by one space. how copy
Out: 150 V
